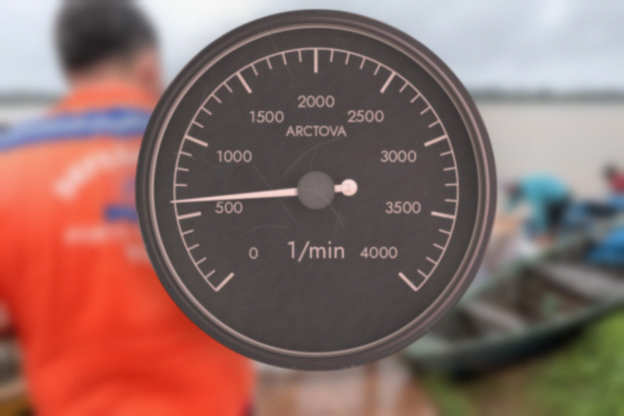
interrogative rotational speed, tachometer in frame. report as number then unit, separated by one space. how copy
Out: 600 rpm
